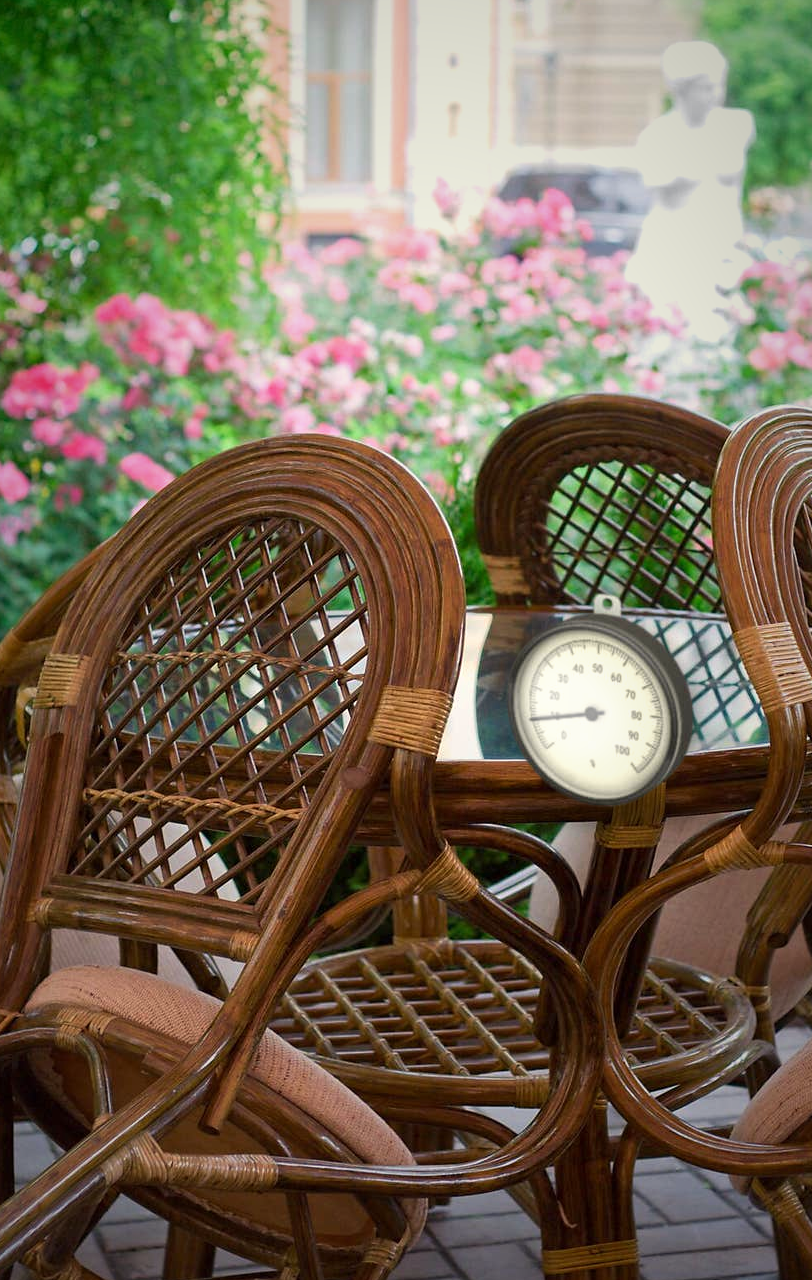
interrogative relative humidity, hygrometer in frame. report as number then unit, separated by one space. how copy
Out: 10 %
